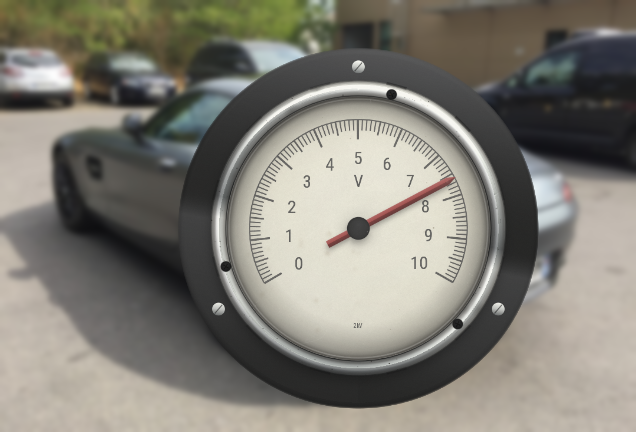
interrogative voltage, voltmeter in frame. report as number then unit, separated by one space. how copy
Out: 7.6 V
